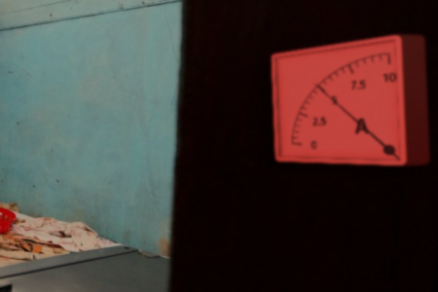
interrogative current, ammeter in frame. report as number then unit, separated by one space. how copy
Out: 5 A
